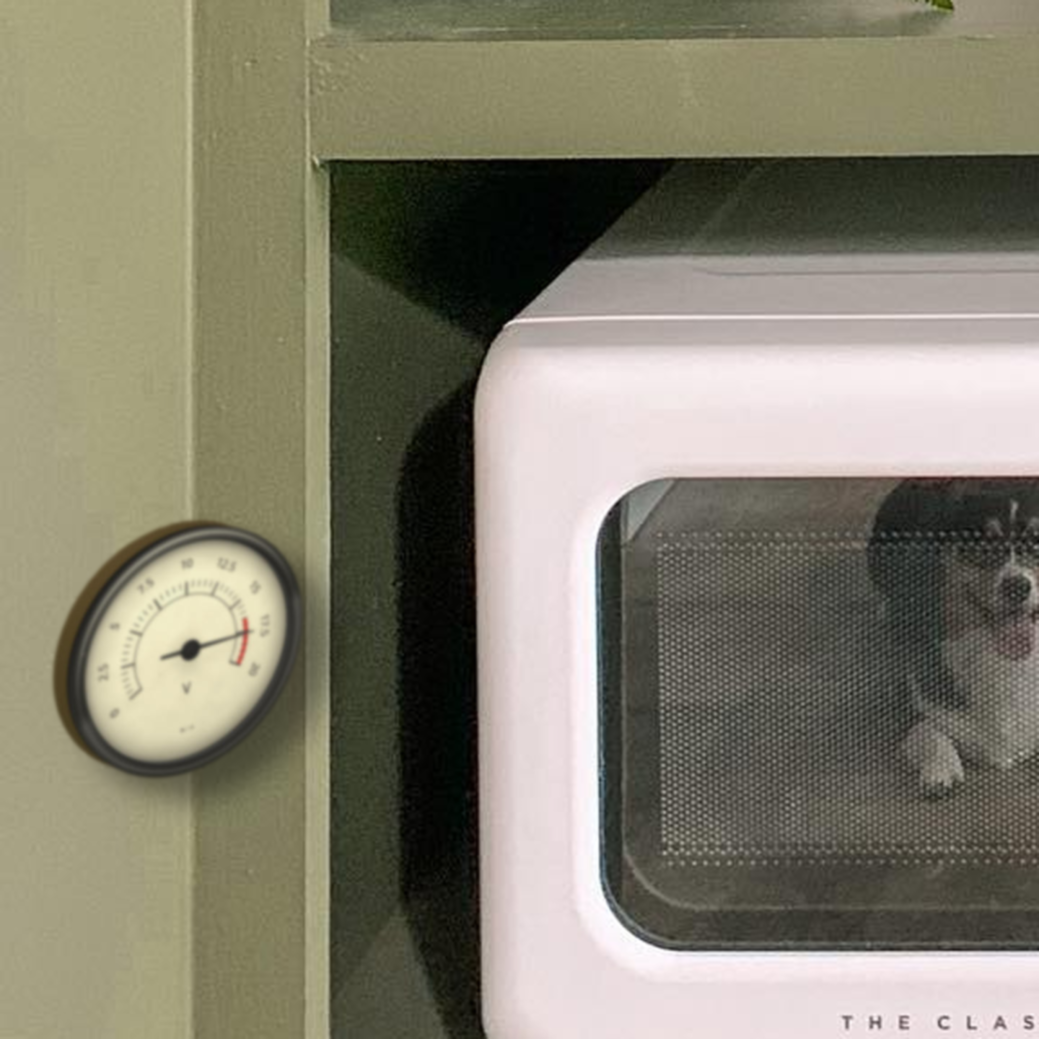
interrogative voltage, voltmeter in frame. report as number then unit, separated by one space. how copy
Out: 17.5 V
